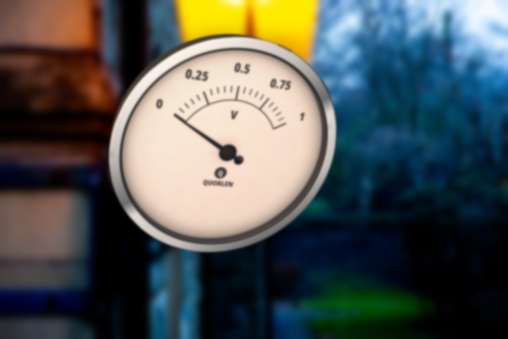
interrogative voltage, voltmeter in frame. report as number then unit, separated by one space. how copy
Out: 0 V
